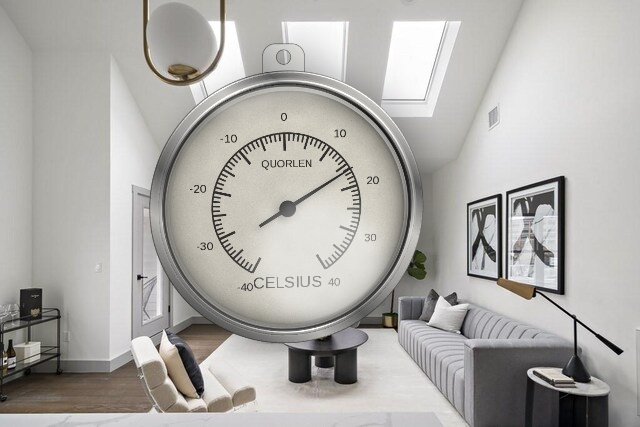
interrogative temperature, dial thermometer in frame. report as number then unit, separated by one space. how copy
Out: 16 °C
